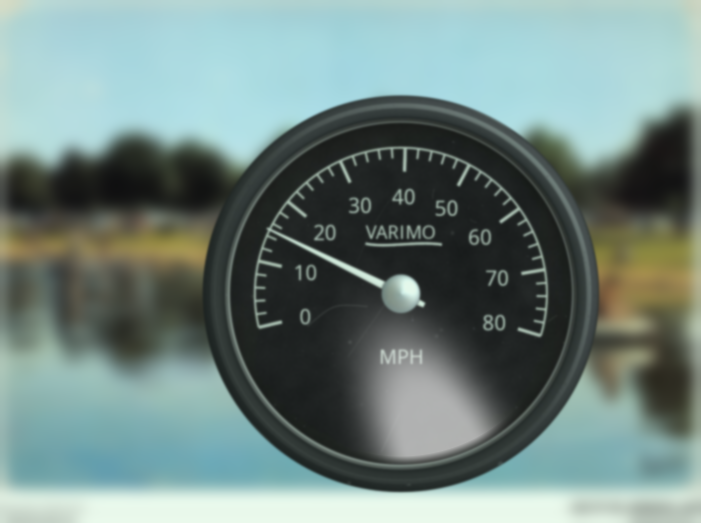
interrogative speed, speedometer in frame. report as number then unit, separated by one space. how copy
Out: 15 mph
